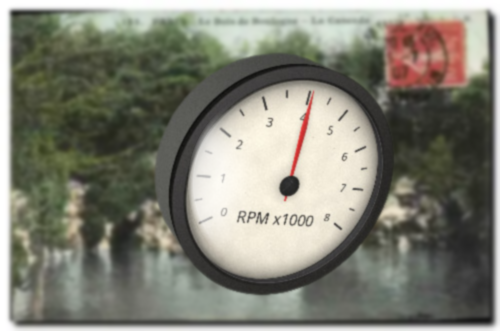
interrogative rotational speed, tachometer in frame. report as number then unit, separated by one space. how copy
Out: 4000 rpm
